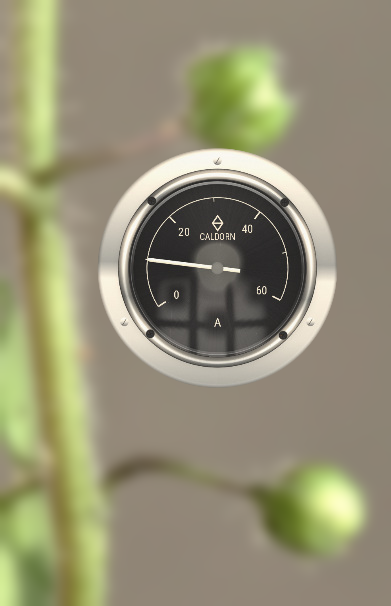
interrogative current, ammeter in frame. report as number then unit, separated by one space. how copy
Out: 10 A
